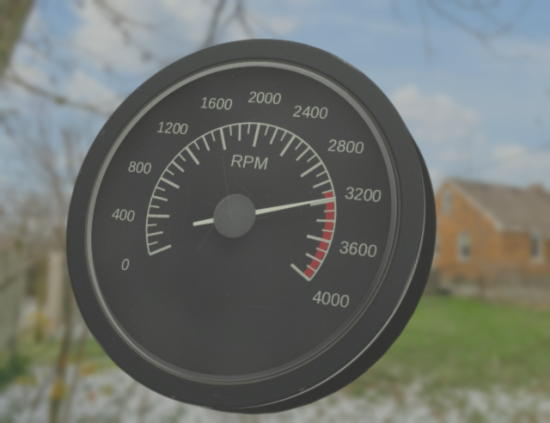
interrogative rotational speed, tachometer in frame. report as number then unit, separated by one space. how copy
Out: 3200 rpm
